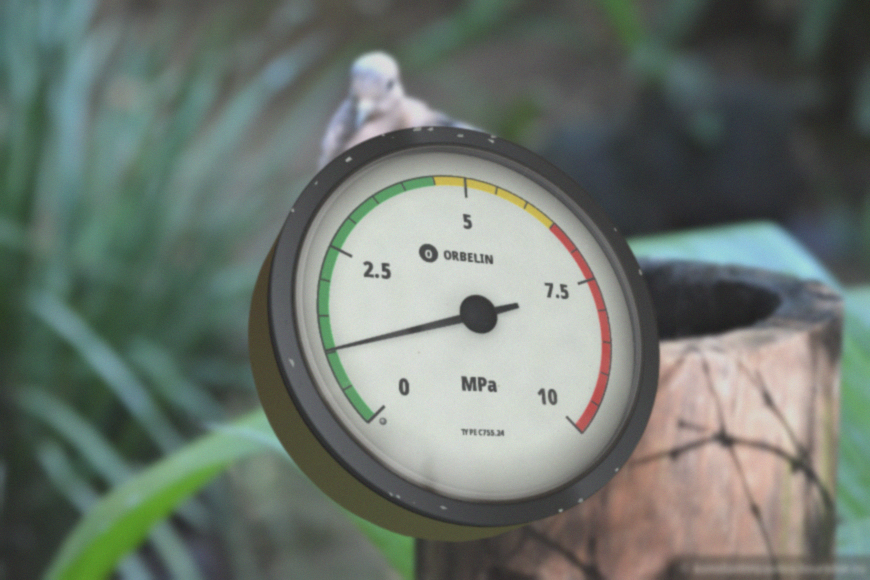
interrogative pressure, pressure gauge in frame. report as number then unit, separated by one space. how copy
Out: 1 MPa
